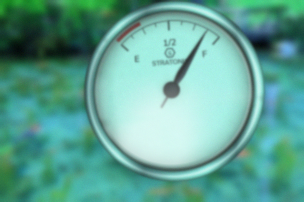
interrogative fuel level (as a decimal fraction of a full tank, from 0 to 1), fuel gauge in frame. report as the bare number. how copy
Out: 0.875
